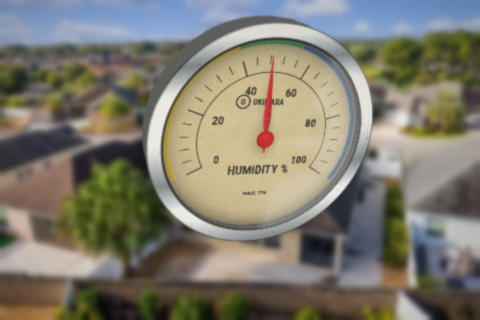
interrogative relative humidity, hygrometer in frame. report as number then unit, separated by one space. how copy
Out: 48 %
